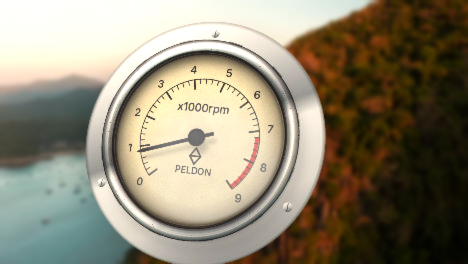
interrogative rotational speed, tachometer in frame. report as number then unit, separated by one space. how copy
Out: 800 rpm
